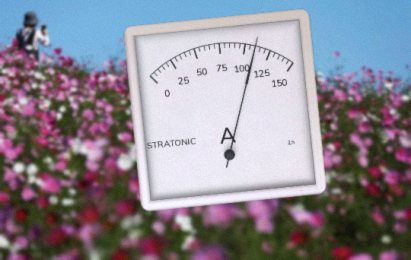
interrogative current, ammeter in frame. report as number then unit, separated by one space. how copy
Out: 110 A
